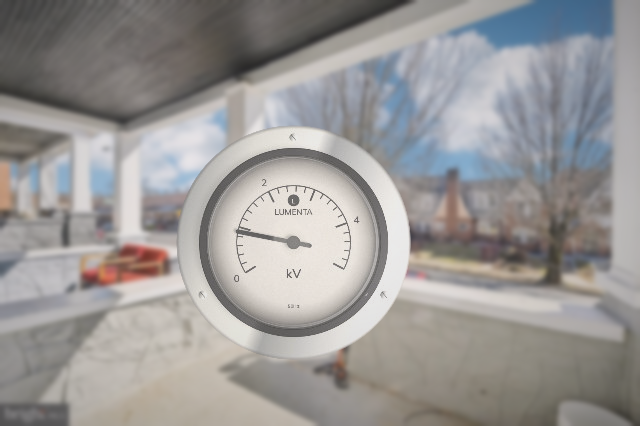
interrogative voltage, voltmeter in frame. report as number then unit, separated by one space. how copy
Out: 0.9 kV
